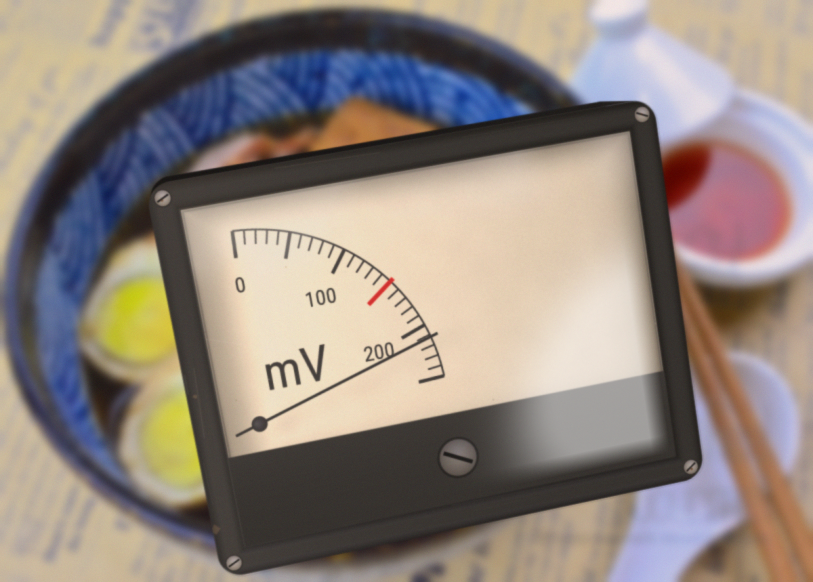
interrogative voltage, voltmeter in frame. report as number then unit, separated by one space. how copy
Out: 210 mV
